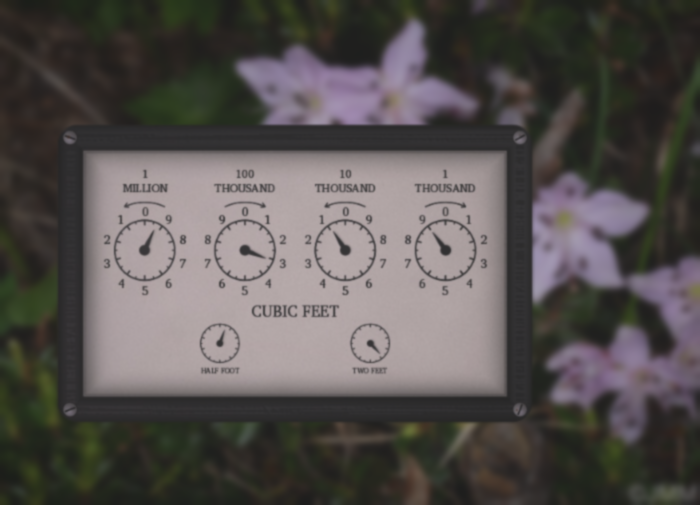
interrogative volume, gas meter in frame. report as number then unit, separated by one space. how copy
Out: 930900 ft³
